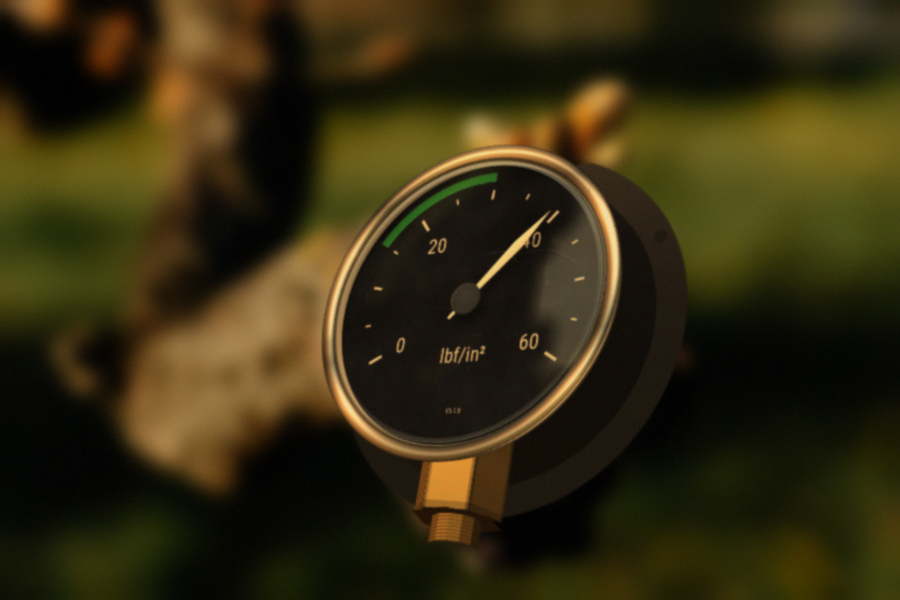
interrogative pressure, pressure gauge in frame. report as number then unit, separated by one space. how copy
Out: 40 psi
